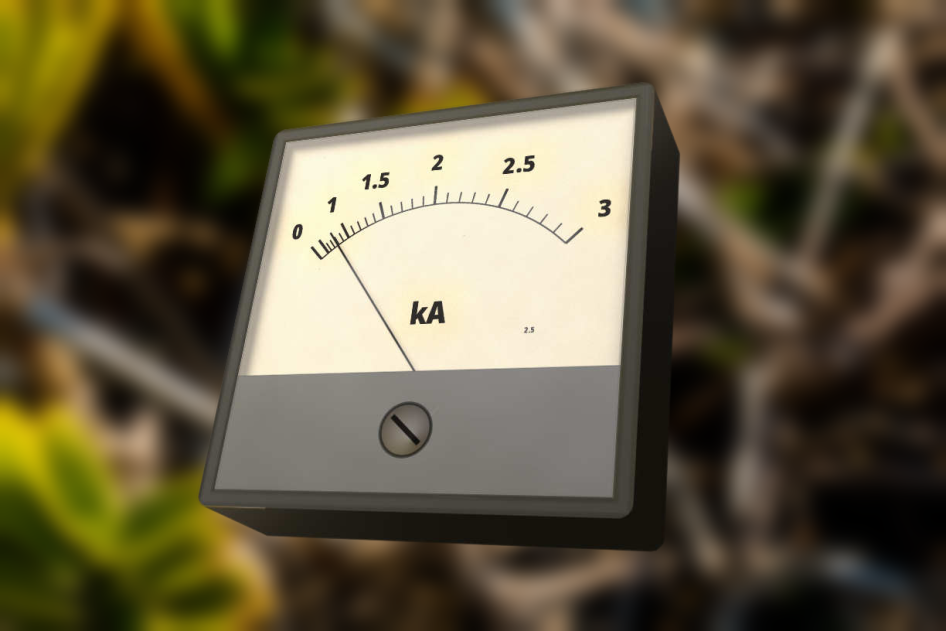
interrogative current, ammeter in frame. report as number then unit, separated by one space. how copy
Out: 0.8 kA
